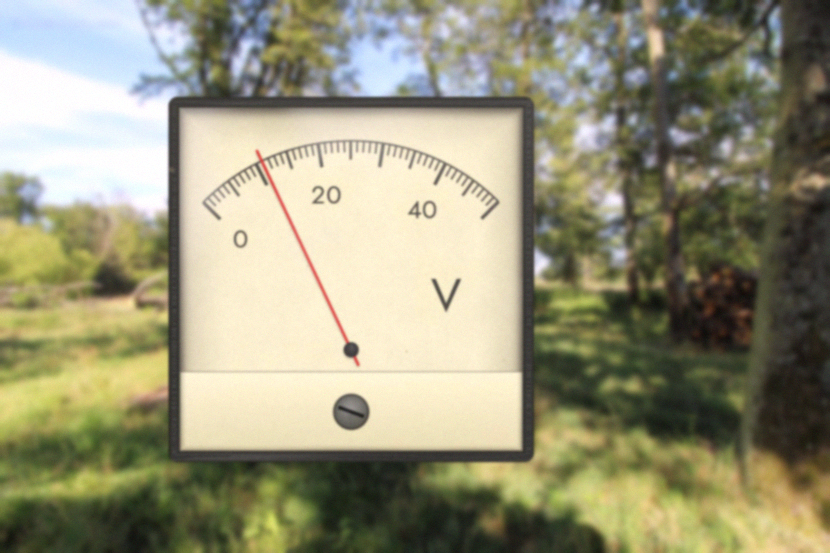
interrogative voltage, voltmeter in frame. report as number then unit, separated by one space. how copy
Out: 11 V
